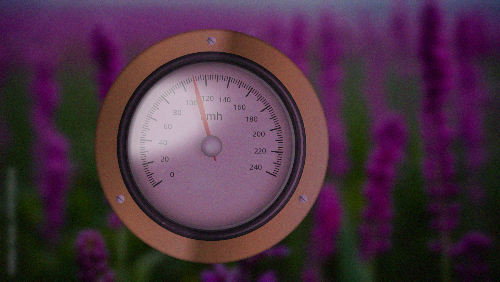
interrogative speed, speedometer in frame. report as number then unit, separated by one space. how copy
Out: 110 km/h
